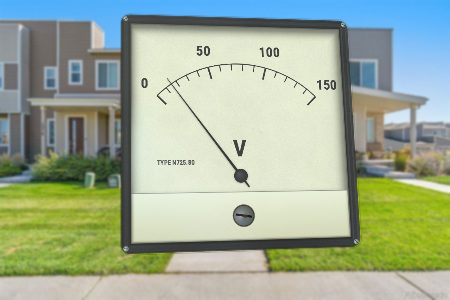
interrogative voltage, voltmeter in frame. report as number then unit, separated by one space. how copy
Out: 15 V
